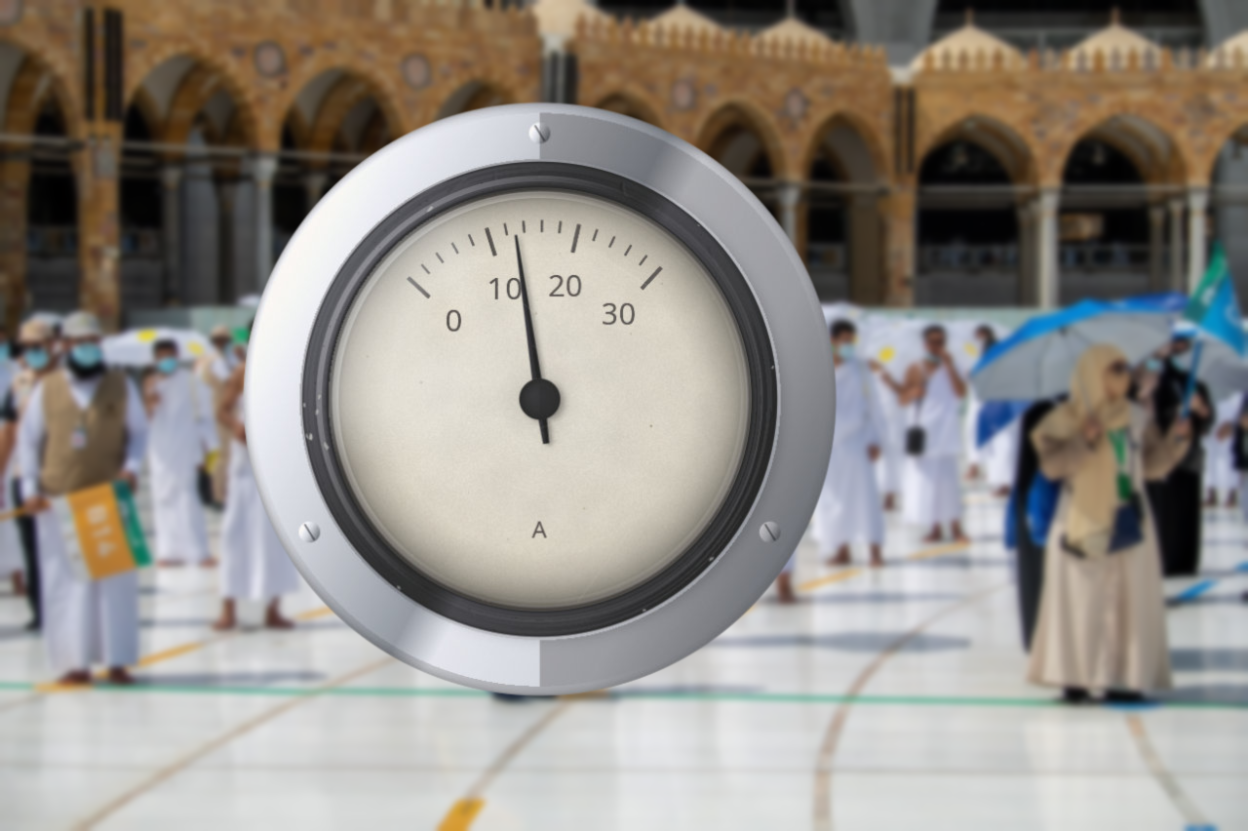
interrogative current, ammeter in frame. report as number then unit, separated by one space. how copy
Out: 13 A
